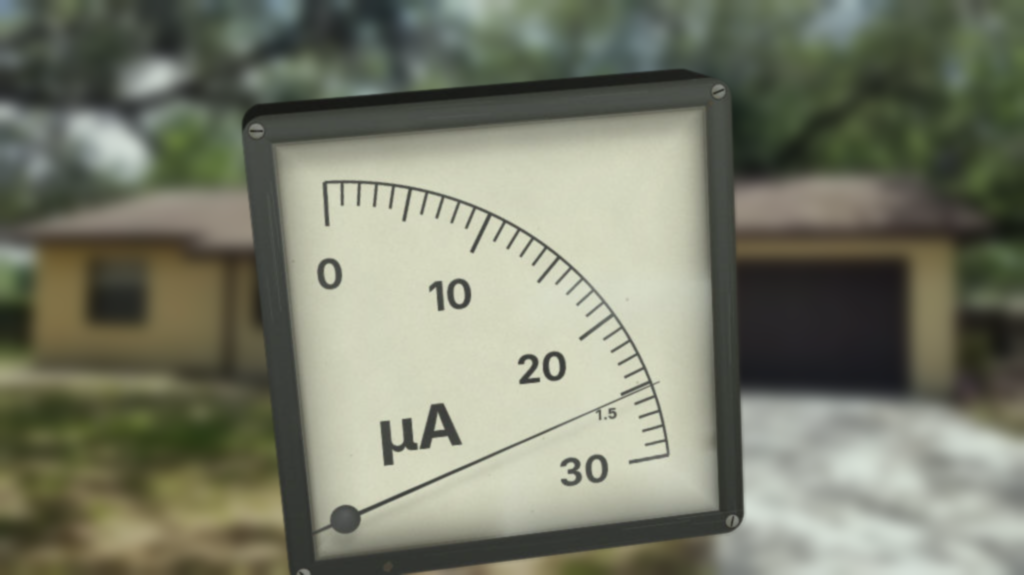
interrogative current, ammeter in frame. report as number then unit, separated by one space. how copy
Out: 25 µA
